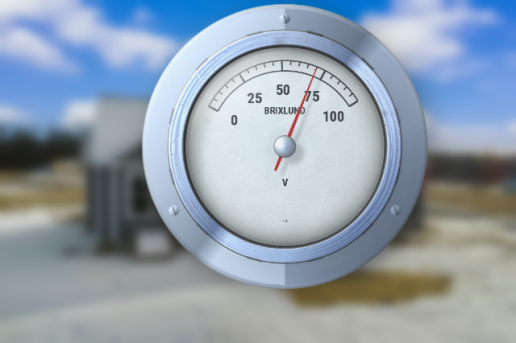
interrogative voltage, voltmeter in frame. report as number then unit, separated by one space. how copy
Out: 70 V
